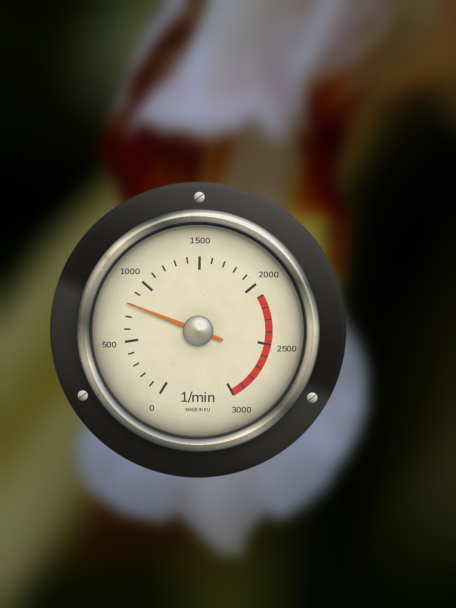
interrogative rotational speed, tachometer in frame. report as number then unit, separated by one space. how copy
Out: 800 rpm
